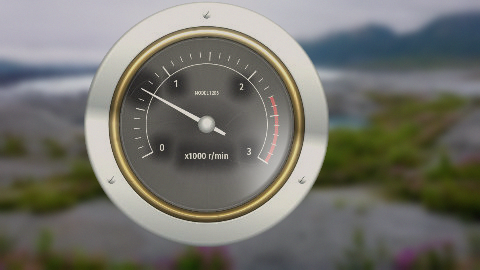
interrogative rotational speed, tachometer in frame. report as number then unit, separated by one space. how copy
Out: 700 rpm
